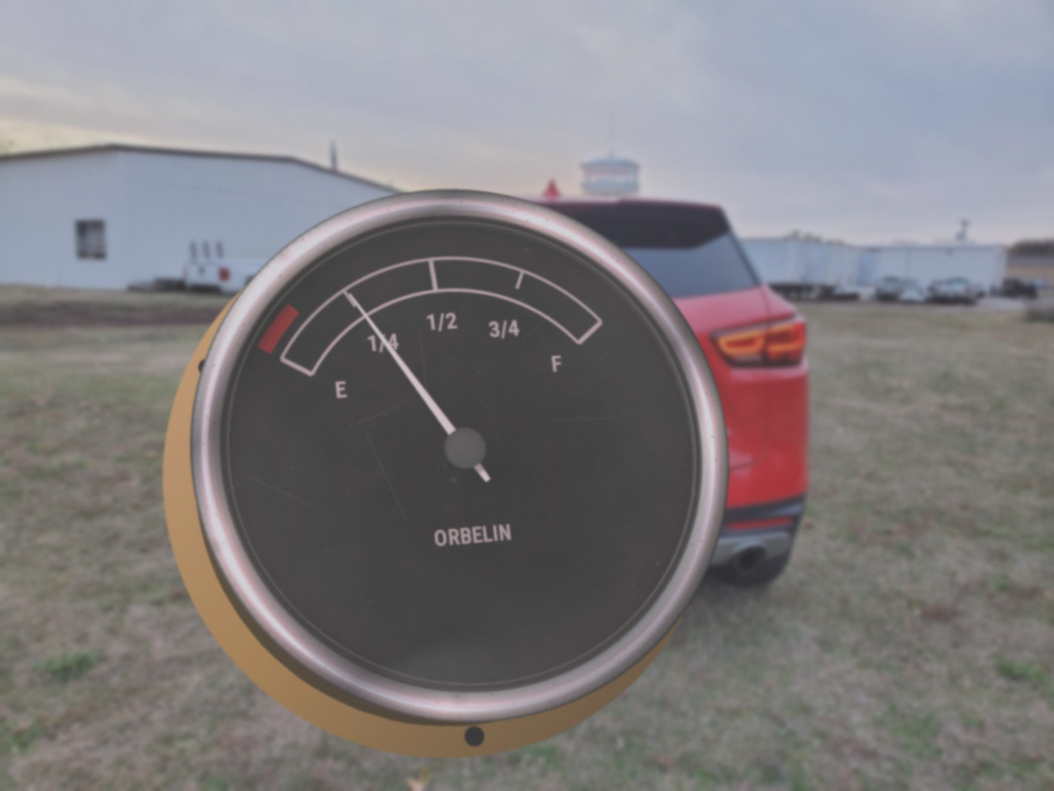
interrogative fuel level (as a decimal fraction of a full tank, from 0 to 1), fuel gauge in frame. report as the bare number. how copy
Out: 0.25
